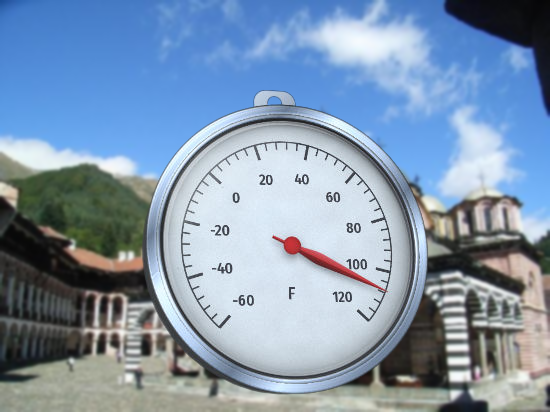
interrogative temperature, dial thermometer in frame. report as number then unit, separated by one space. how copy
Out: 108 °F
